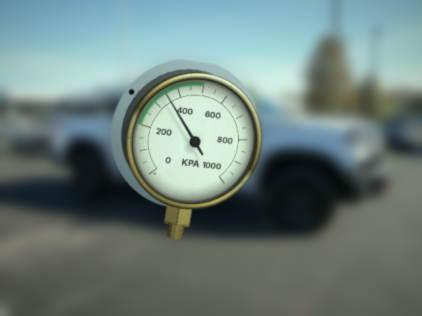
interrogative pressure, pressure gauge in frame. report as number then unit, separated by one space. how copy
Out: 350 kPa
